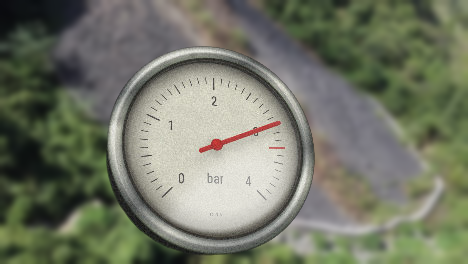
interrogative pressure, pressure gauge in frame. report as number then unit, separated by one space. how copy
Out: 3 bar
